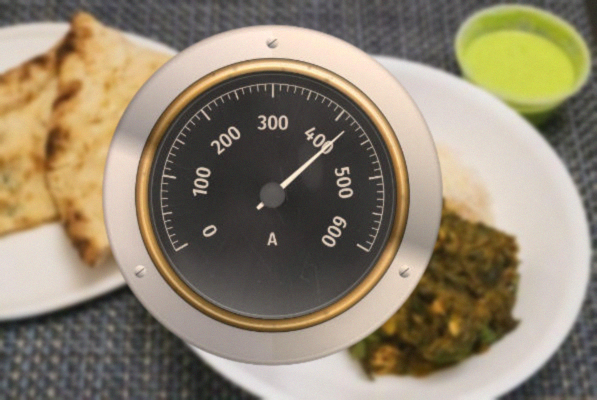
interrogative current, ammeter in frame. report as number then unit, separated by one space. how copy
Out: 420 A
